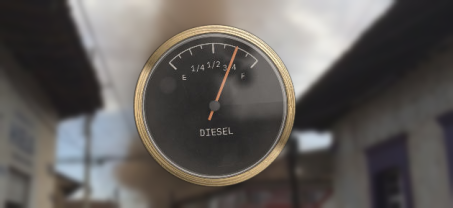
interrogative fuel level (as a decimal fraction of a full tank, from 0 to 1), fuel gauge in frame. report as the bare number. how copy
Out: 0.75
